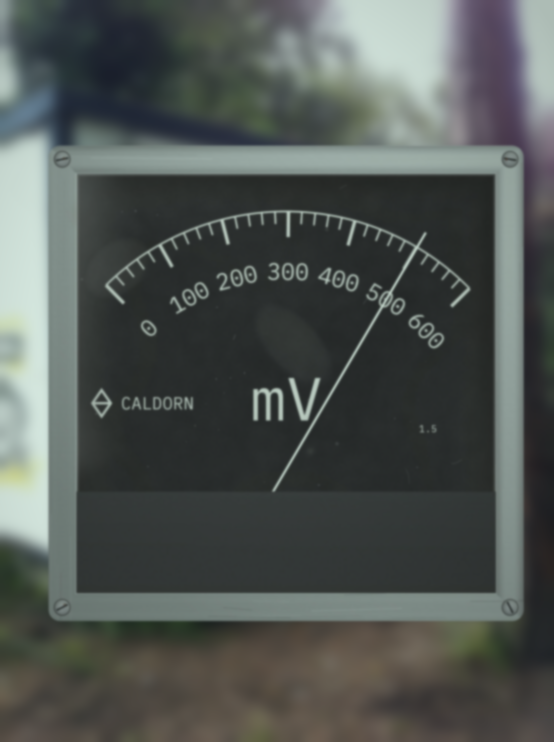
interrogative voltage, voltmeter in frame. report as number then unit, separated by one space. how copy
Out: 500 mV
